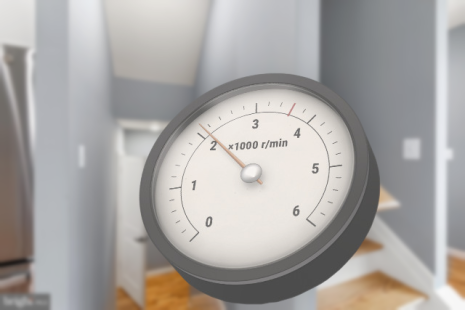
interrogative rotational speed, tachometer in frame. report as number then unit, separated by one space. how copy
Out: 2100 rpm
